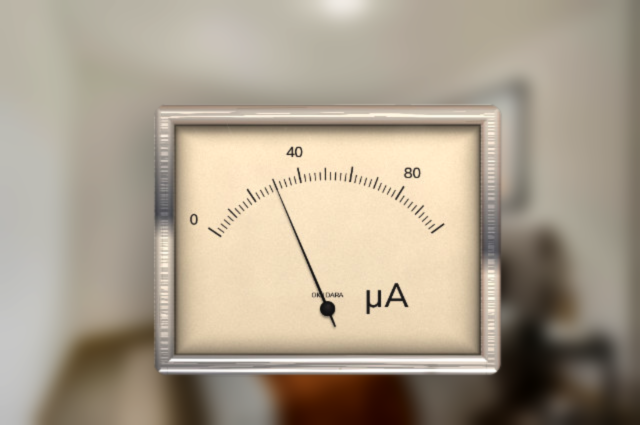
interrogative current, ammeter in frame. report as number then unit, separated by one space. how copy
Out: 30 µA
